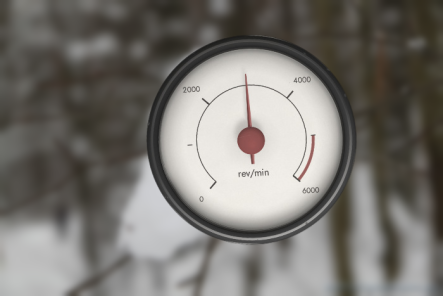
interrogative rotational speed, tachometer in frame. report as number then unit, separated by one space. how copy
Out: 3000 rpm
